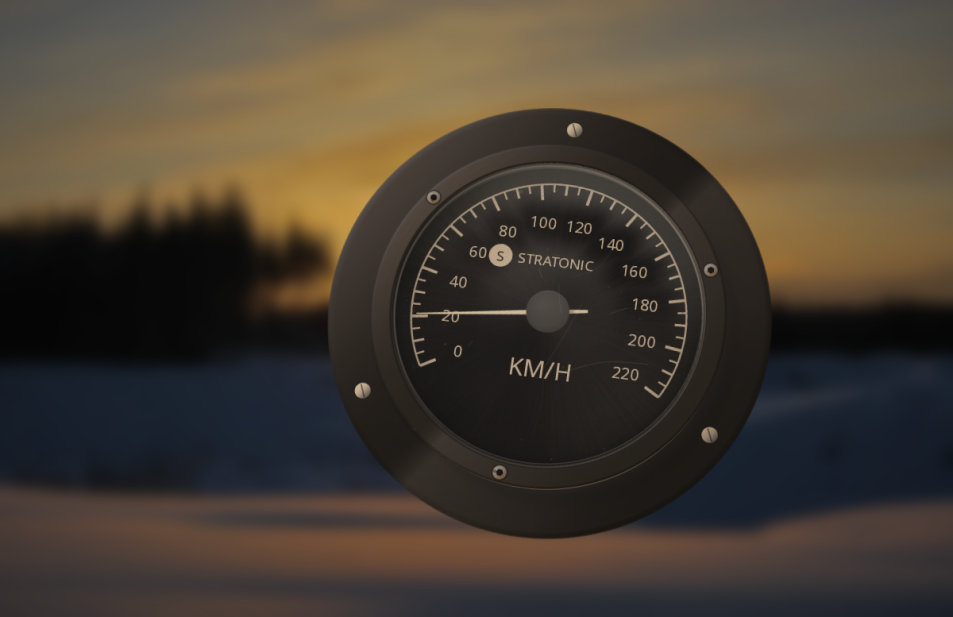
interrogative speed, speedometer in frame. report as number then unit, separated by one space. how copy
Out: 20 km/h
